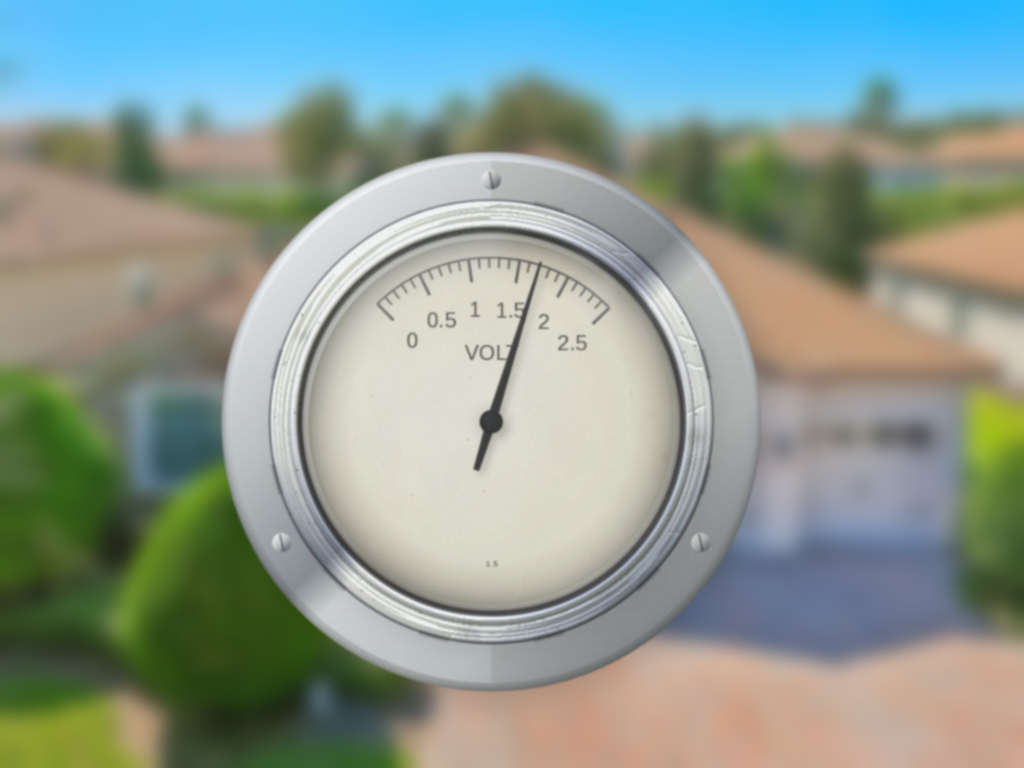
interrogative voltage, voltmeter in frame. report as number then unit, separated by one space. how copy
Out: 1.7 V
